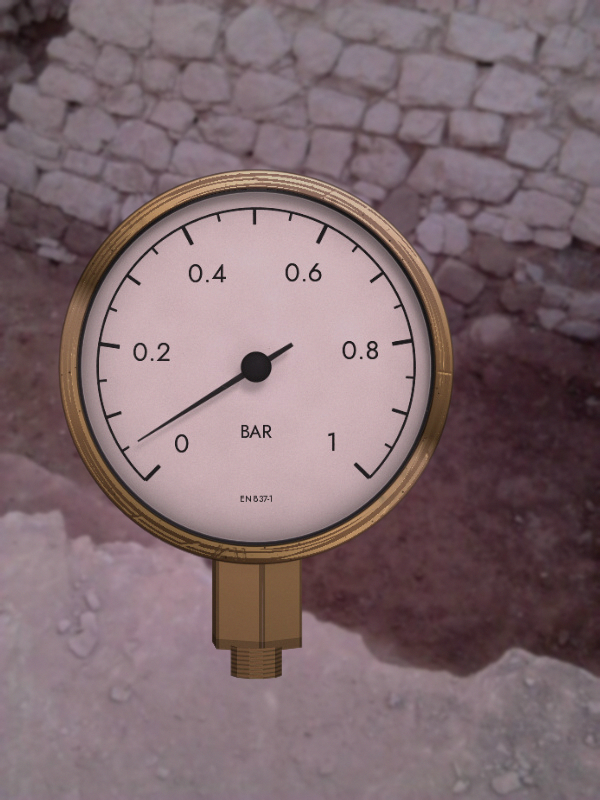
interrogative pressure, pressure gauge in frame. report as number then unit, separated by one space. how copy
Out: 0.05 bar
